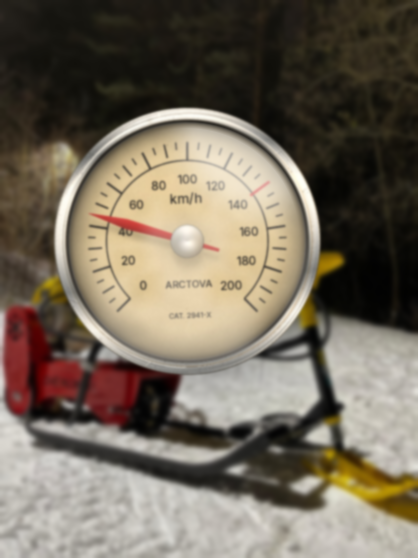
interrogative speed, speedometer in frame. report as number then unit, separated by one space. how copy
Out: 45 km/h
